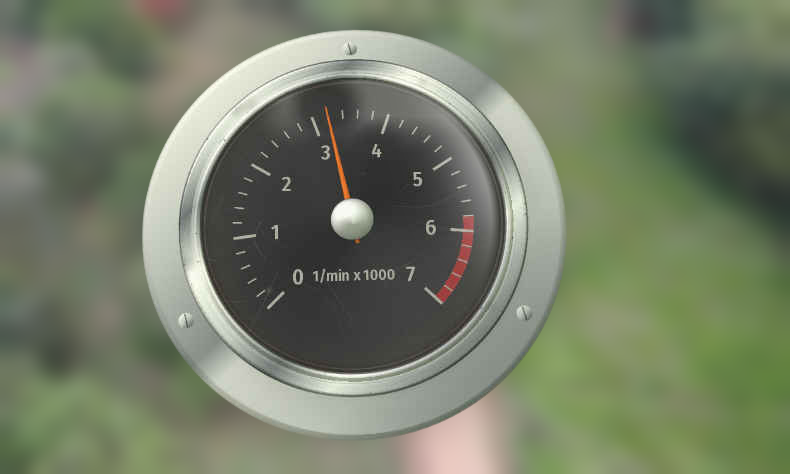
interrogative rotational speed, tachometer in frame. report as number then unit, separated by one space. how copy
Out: 3200 rpm
